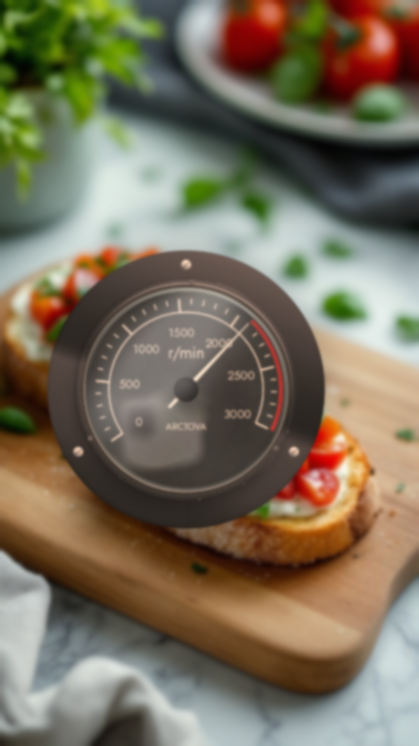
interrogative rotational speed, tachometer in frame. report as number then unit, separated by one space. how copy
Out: 2100 rpm
